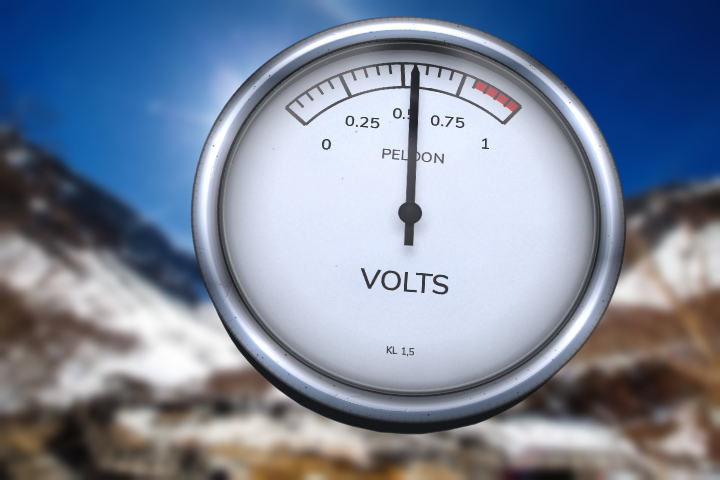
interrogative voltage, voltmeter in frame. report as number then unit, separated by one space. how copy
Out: 0.55 V
